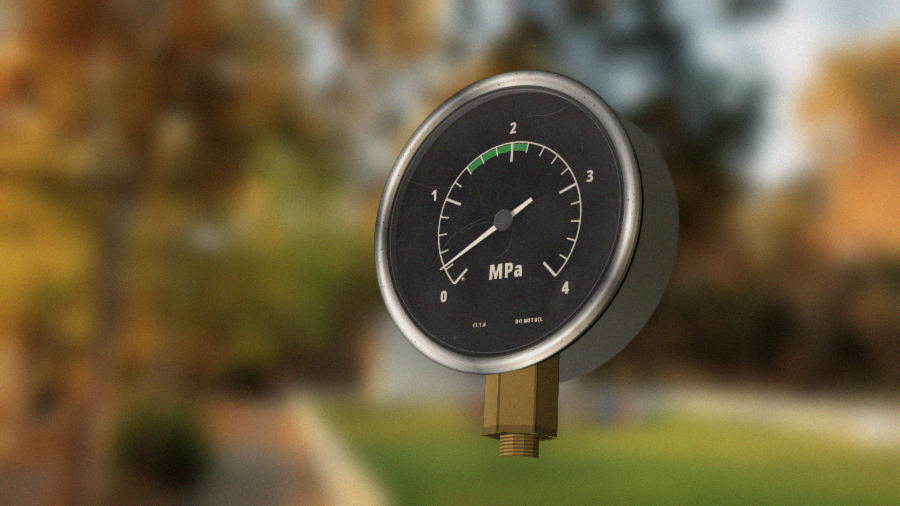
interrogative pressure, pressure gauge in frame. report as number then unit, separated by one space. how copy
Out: 0.2 MPa
